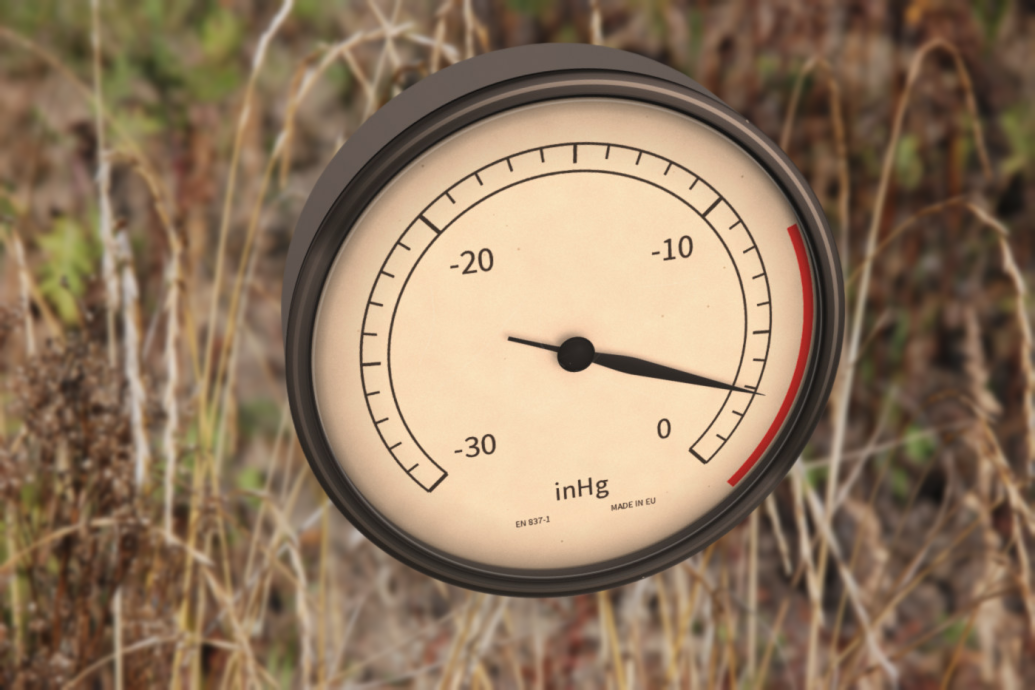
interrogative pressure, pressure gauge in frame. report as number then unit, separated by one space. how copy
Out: -3 inHg
